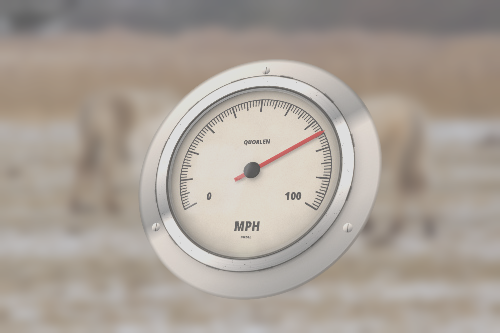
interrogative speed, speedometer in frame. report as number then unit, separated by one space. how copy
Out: 75 mph
